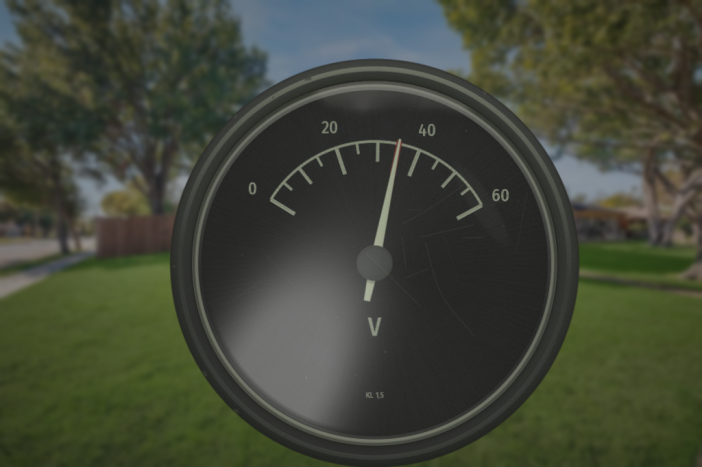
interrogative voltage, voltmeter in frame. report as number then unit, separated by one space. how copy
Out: 35 V
